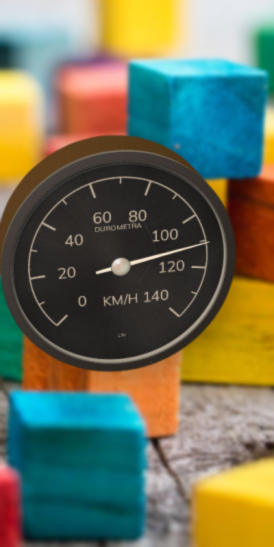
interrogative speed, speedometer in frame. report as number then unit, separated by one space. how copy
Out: 110 km/h
